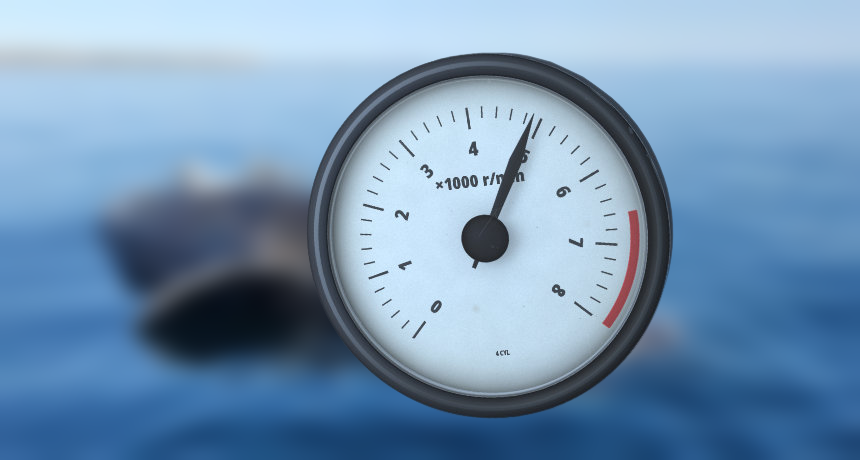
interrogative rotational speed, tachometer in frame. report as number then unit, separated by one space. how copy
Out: 4900 rpm
